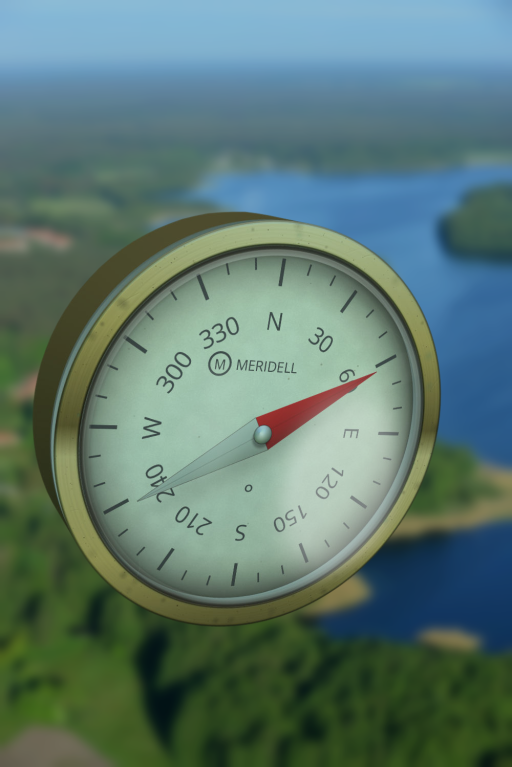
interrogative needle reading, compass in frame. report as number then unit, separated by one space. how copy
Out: 60 °
